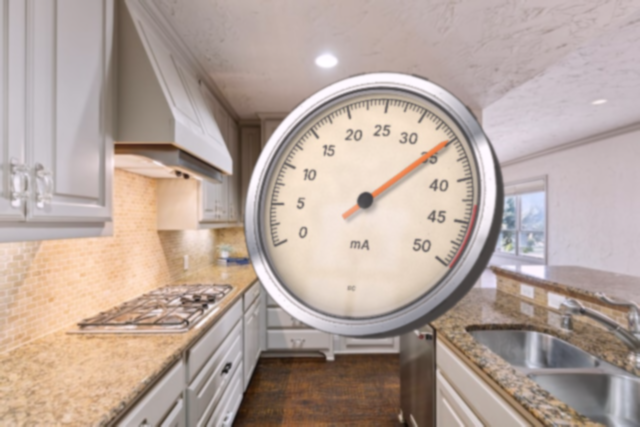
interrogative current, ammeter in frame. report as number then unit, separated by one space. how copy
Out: 35 mA
